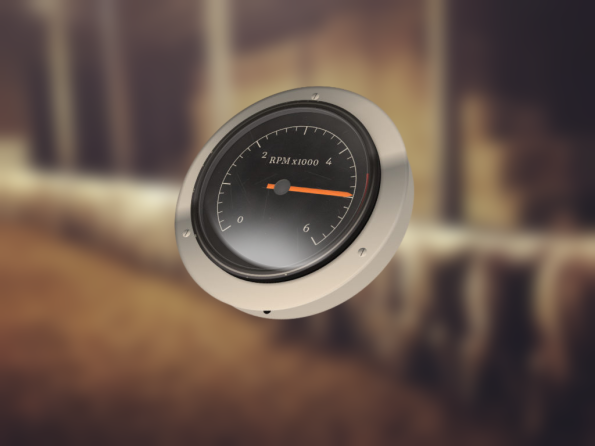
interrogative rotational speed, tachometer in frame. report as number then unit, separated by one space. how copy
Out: 5000 rpm
